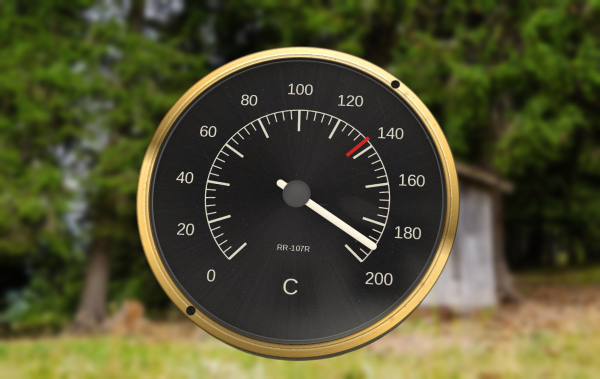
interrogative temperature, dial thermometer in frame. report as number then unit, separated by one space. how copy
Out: 192 °C
